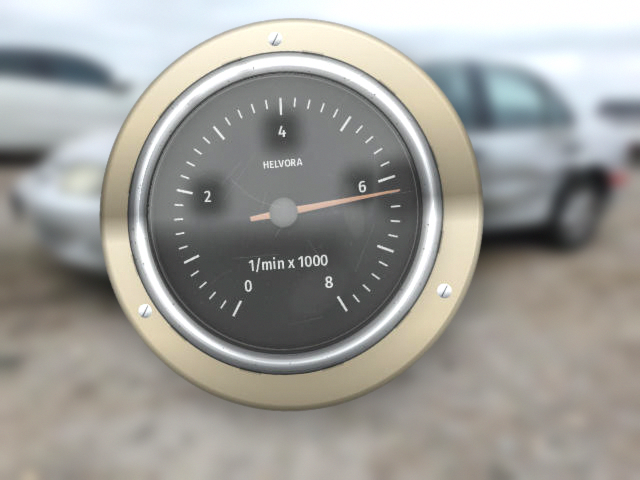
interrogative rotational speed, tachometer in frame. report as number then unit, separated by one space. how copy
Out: 6200 rpm
